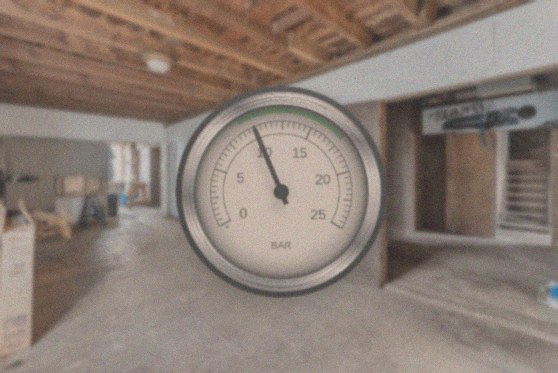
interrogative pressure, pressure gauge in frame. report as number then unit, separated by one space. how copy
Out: 10 bar
